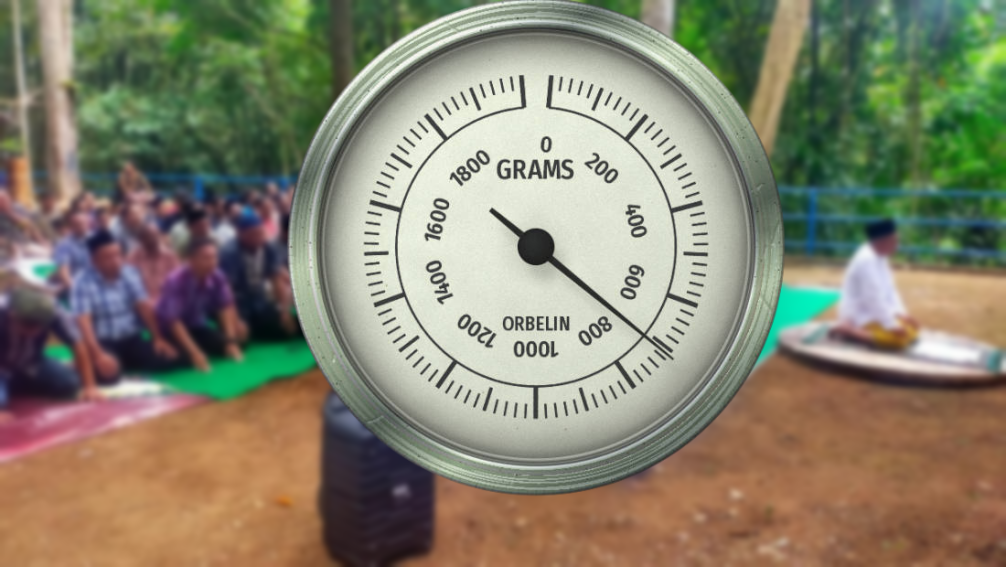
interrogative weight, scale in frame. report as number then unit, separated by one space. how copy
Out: 710 g
